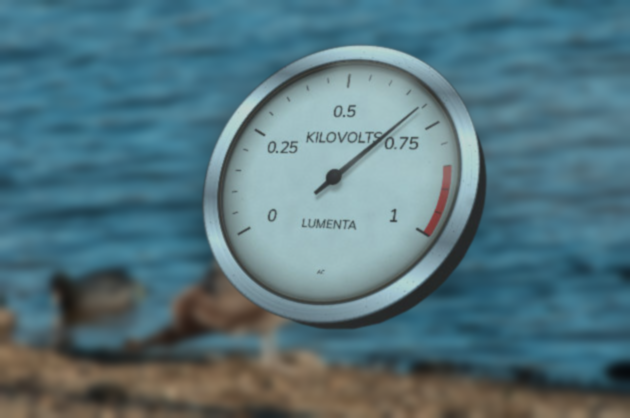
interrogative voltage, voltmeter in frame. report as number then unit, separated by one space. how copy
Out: 0.7 kV
